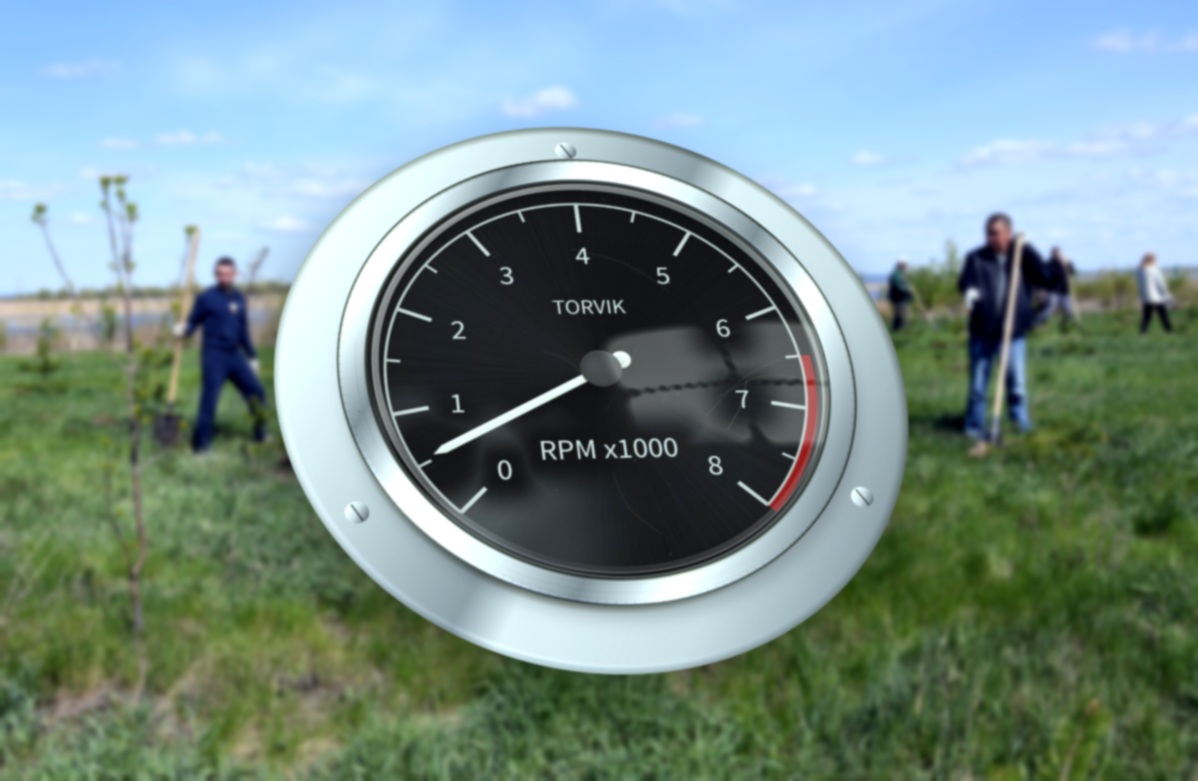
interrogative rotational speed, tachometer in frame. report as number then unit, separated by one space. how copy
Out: 500 rpm
